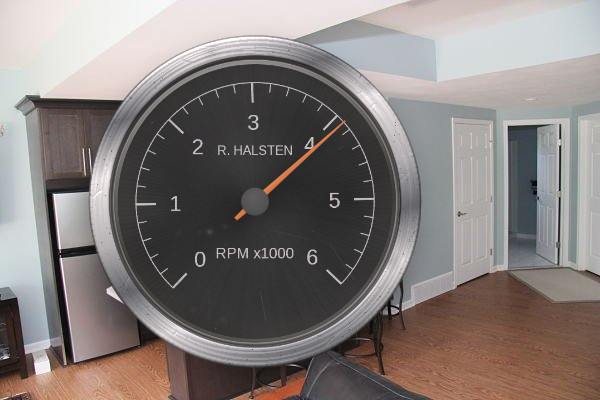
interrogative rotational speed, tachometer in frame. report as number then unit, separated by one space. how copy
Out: 4100 rpm
